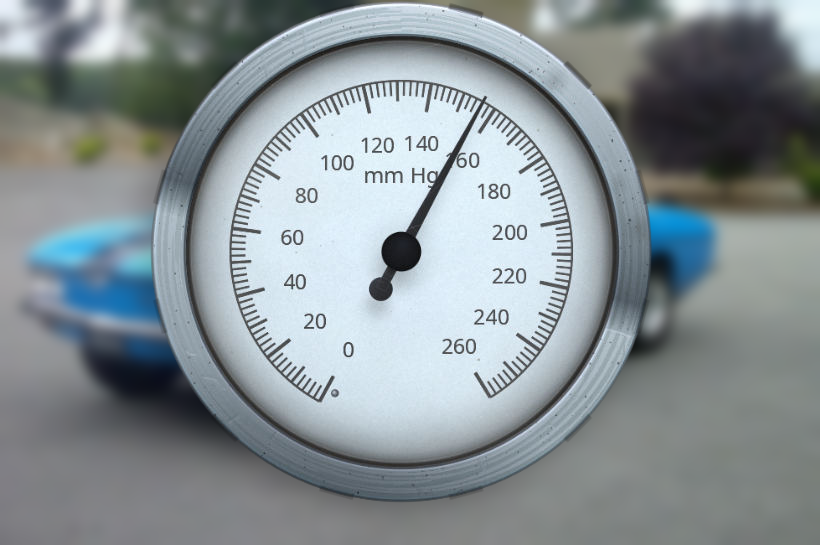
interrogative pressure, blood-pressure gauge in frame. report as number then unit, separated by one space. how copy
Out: 156 mmHg
